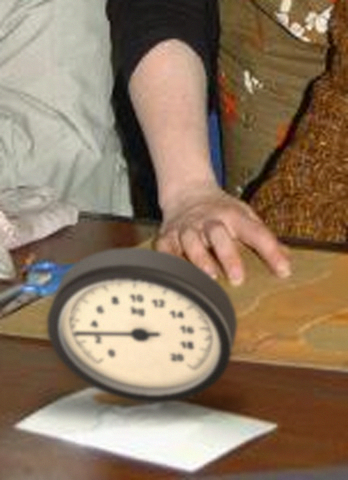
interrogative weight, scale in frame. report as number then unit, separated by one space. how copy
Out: 3 kg
